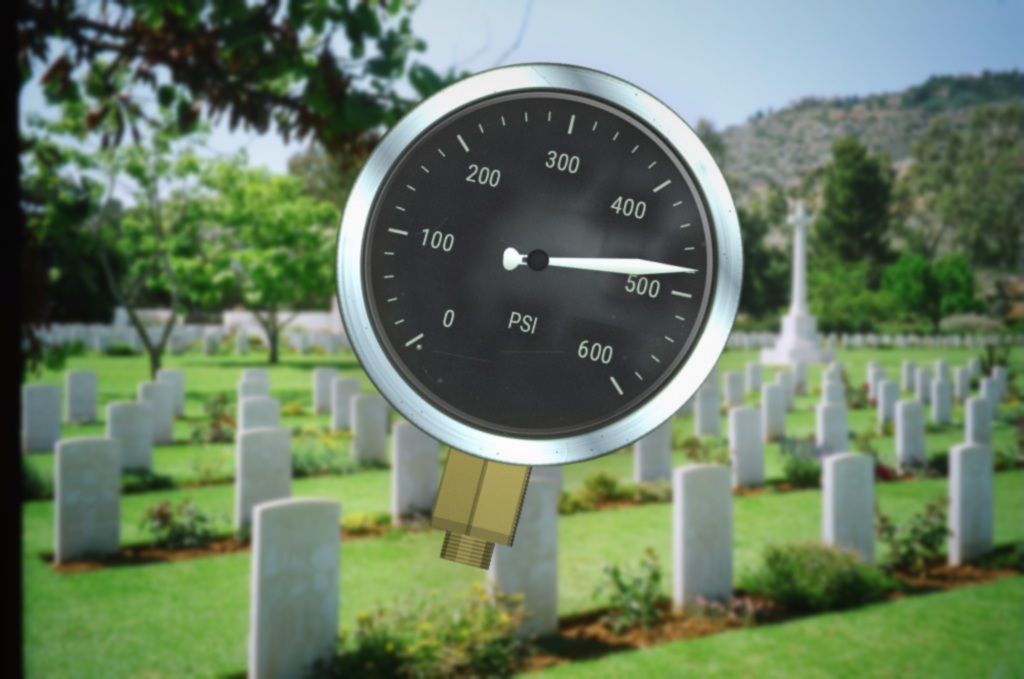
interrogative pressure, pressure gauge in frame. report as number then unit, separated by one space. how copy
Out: 480 psi
